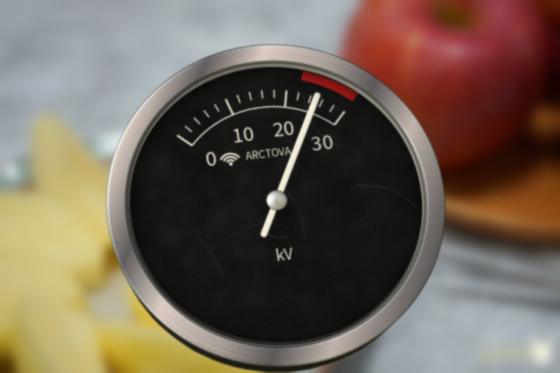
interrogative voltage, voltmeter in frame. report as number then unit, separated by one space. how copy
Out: 25 kV
